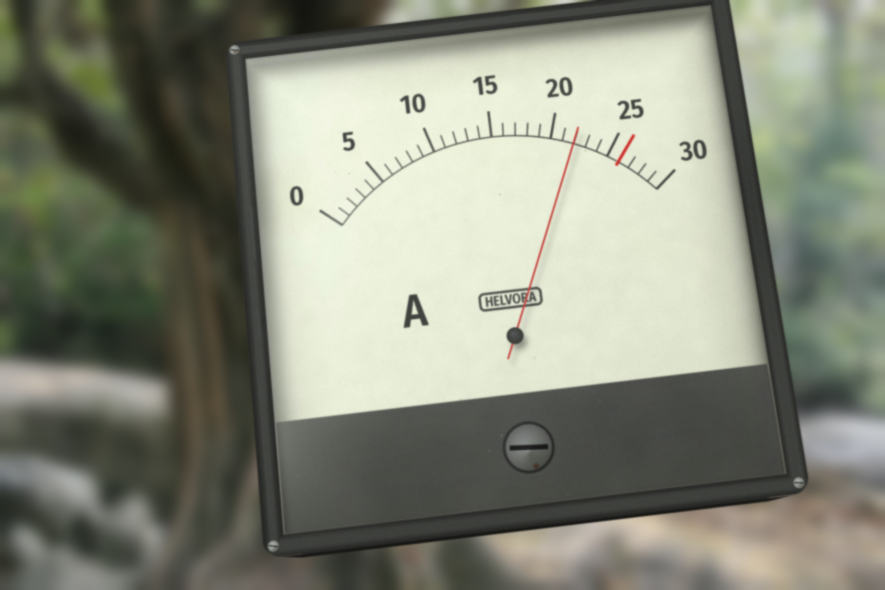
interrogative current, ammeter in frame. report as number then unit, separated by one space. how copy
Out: 22 A
